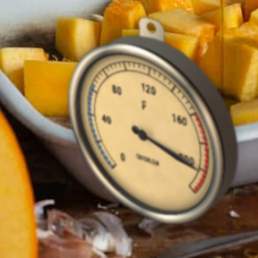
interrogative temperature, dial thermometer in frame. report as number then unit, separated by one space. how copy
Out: 200 °F
